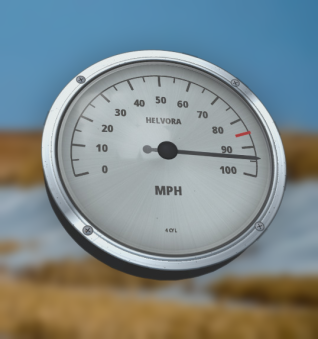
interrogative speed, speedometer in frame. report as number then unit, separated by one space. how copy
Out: 95 mph
